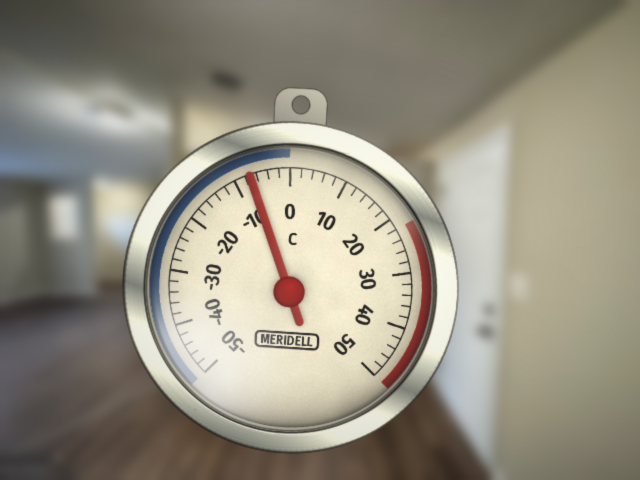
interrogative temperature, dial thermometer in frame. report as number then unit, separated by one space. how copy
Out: -7 °C
